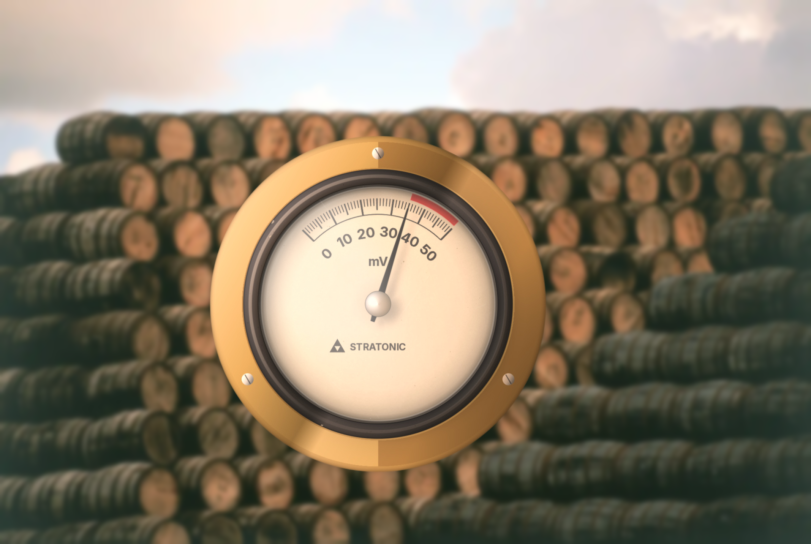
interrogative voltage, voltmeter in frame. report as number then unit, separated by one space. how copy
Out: 35 mV
